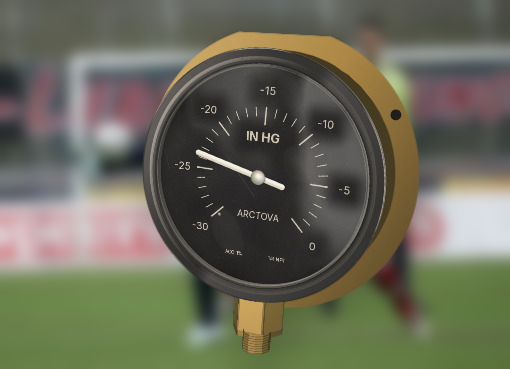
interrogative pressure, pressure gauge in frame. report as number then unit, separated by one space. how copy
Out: -23.5 inHg
